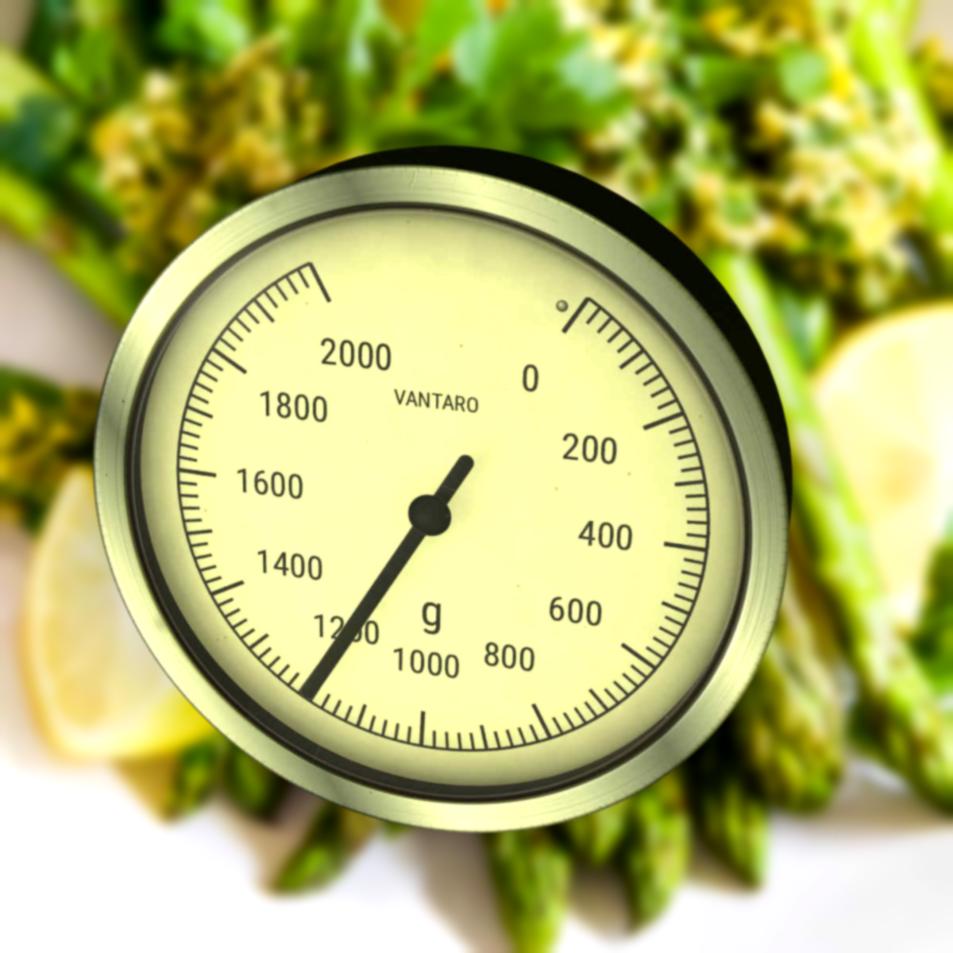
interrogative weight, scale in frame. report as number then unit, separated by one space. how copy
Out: 1190 g
